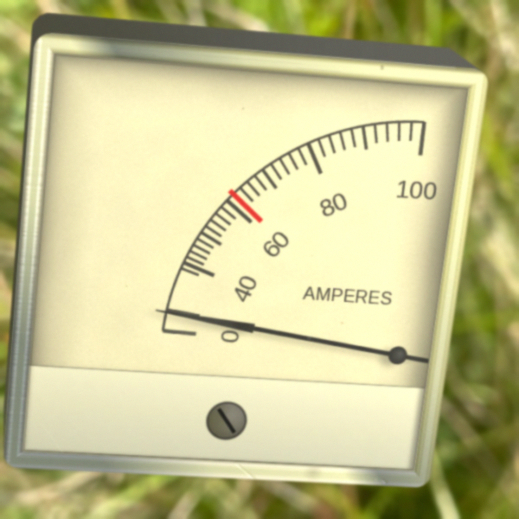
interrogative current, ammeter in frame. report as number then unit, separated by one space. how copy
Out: 20 A
